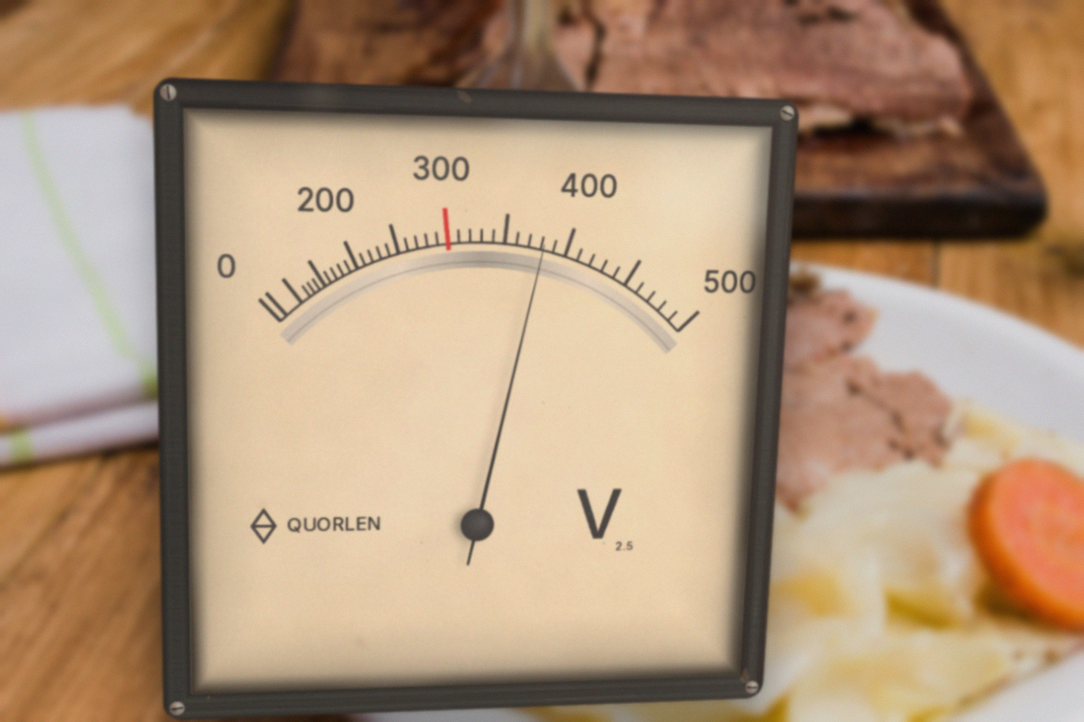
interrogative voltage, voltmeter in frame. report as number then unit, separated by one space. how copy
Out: 380 V
